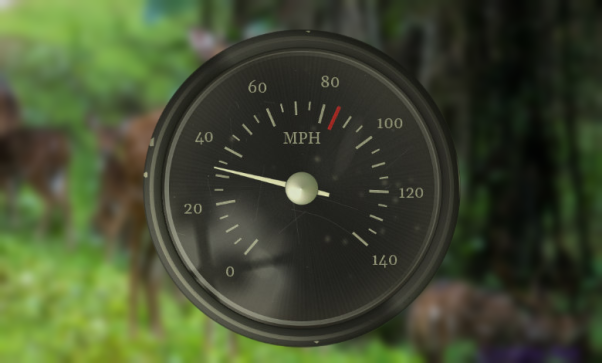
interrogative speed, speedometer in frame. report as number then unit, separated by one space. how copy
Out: 32.5 mph
